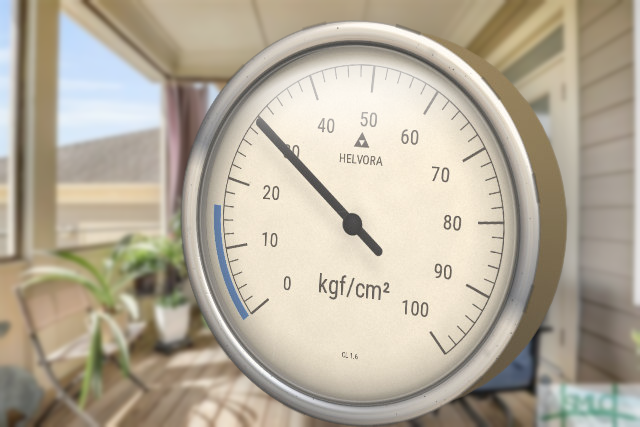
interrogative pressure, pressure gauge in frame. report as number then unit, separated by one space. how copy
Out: 30 kg/cm²
